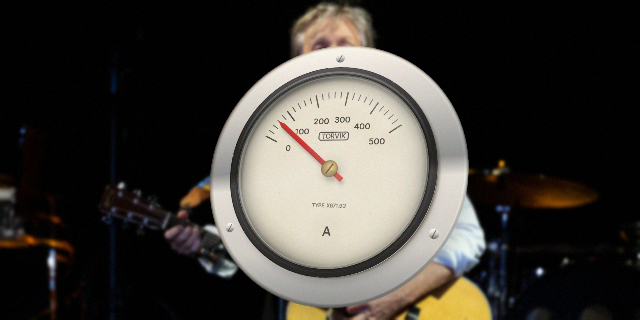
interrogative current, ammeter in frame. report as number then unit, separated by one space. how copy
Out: 60 A
